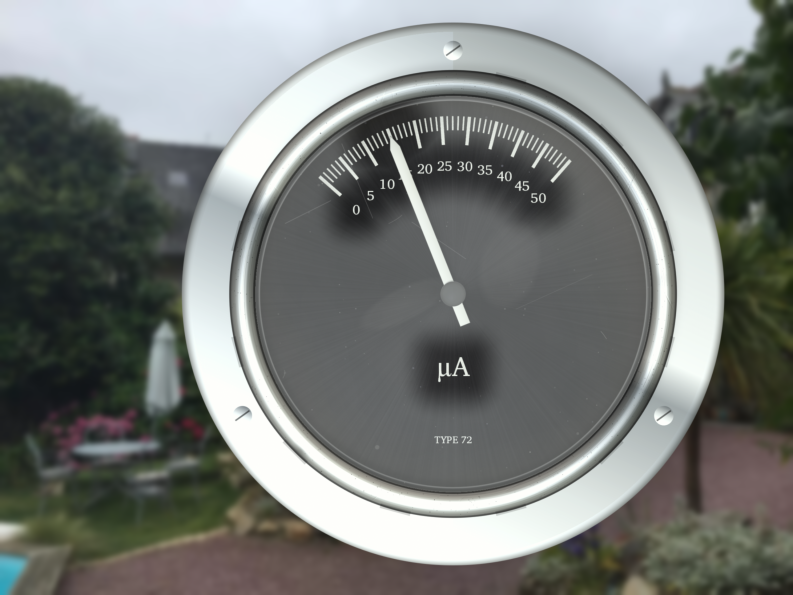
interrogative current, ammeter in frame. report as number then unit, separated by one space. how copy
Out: 15 µA
